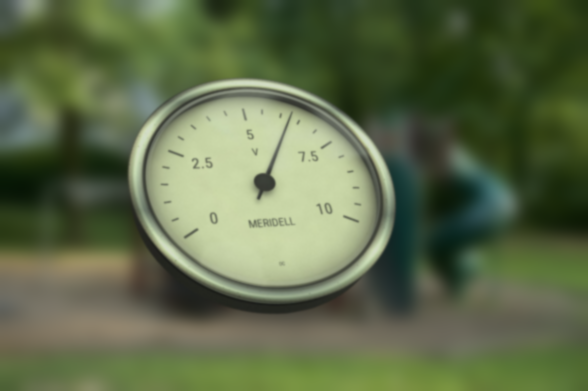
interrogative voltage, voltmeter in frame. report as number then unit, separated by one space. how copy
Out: 6.25 V
